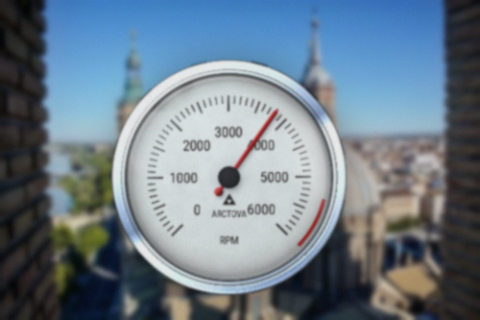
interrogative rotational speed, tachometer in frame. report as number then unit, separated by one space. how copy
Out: 3800 rpm
